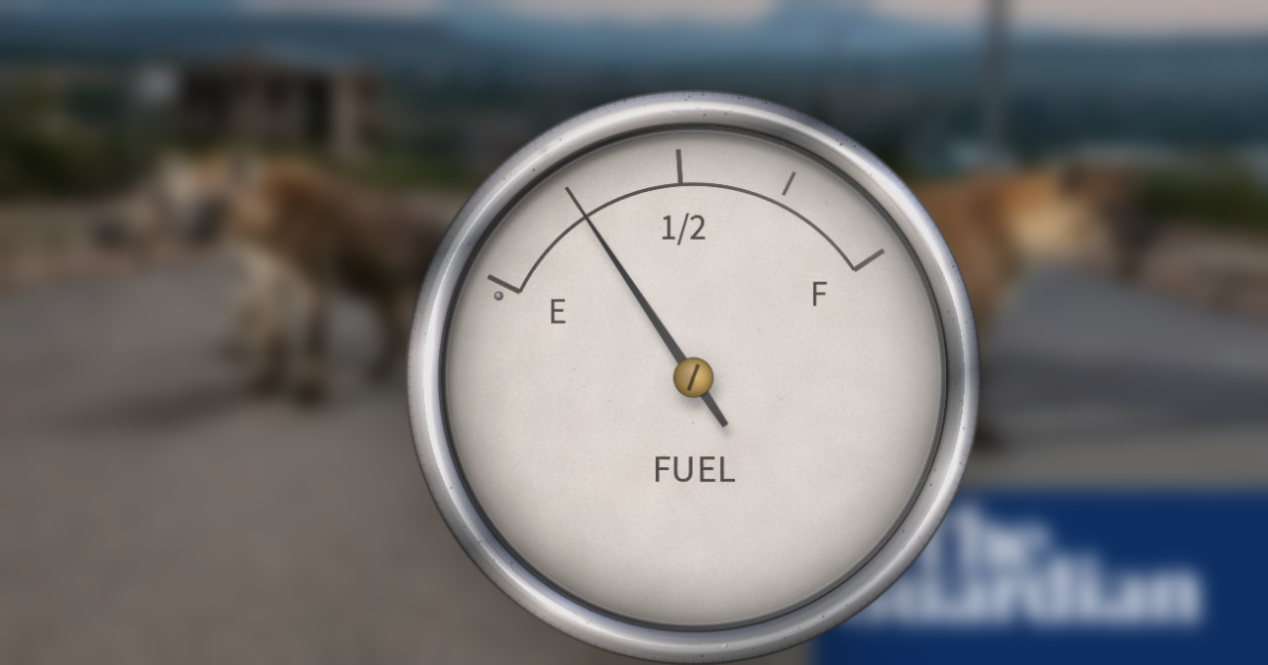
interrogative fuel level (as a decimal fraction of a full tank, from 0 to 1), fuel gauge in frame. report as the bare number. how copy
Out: 0.25
